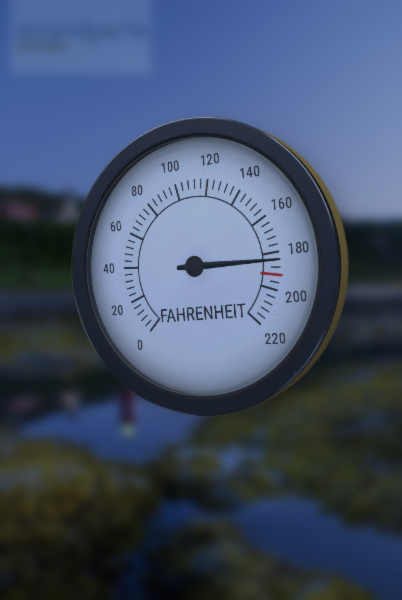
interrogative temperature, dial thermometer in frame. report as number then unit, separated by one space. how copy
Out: 184 °F
